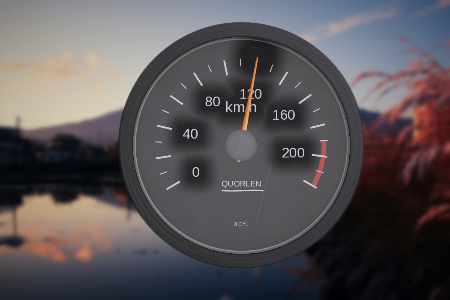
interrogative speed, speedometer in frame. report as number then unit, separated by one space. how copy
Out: 120 km/h
